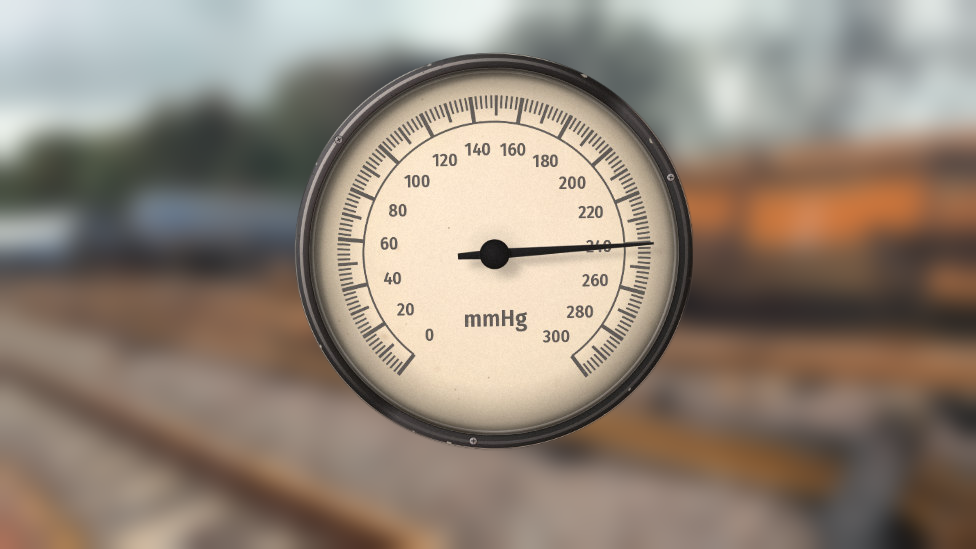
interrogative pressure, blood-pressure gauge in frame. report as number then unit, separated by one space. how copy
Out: 240 mmHg
